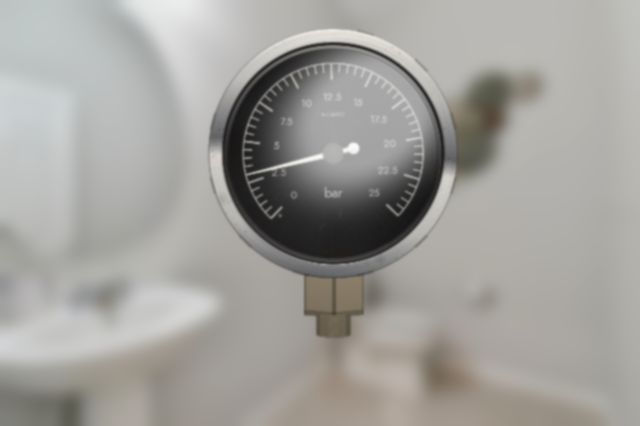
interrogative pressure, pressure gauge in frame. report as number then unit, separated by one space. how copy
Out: 3 bar
